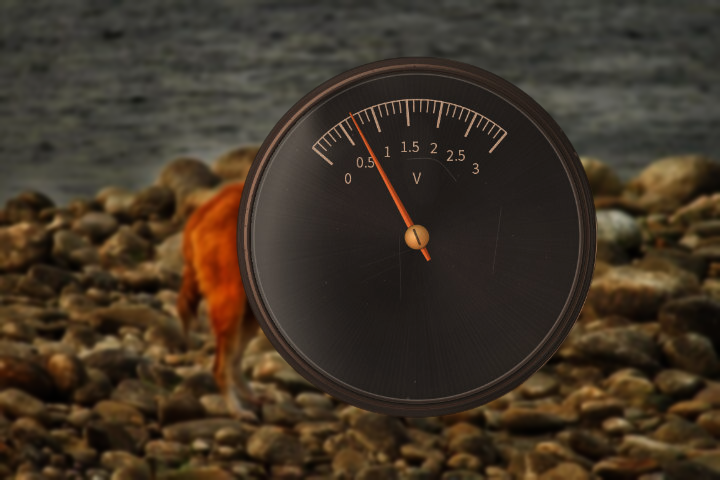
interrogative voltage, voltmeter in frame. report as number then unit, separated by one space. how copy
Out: 0.7 V
